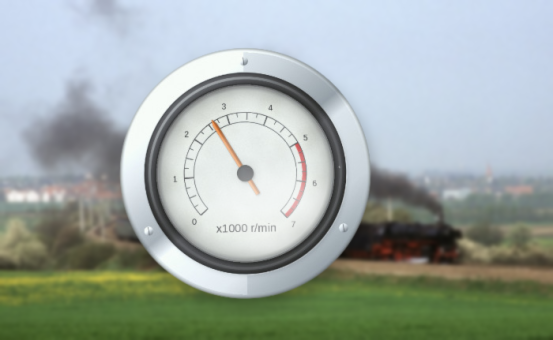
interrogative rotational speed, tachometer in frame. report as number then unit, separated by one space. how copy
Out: 2625 rpm
